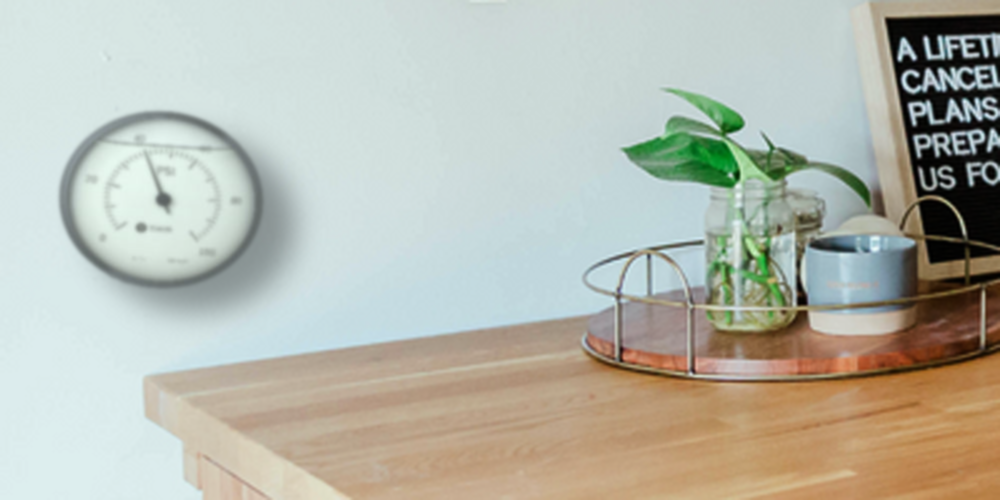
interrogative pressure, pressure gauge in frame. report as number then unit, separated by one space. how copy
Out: 40 psi
